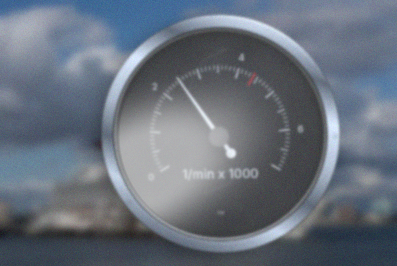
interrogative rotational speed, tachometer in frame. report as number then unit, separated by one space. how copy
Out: 2500 rpm
